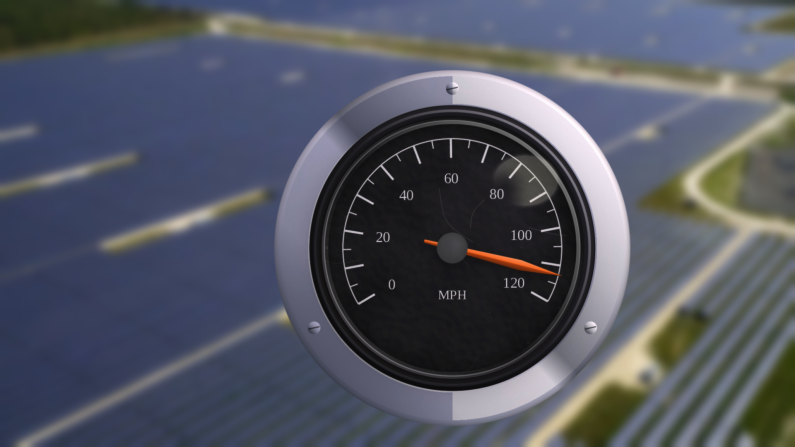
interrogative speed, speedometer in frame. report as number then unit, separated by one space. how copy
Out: 112.5 mph
